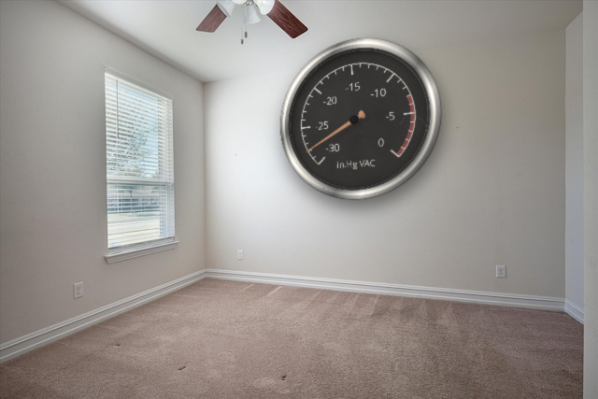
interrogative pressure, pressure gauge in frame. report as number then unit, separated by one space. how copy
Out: -28 inHg
